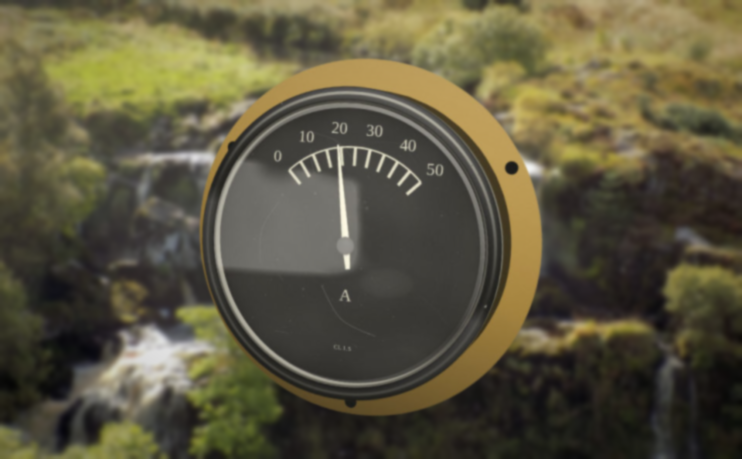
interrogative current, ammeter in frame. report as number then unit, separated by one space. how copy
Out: 20 A
